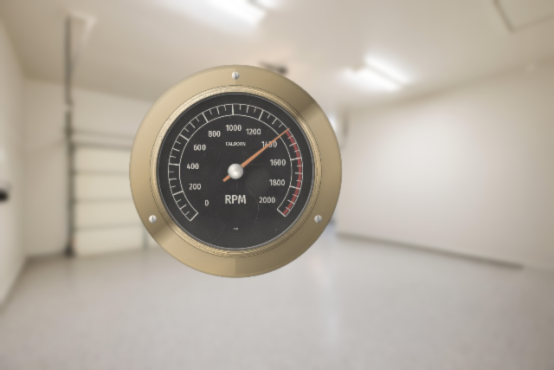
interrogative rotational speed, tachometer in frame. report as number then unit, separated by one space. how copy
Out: 1400 rpm
